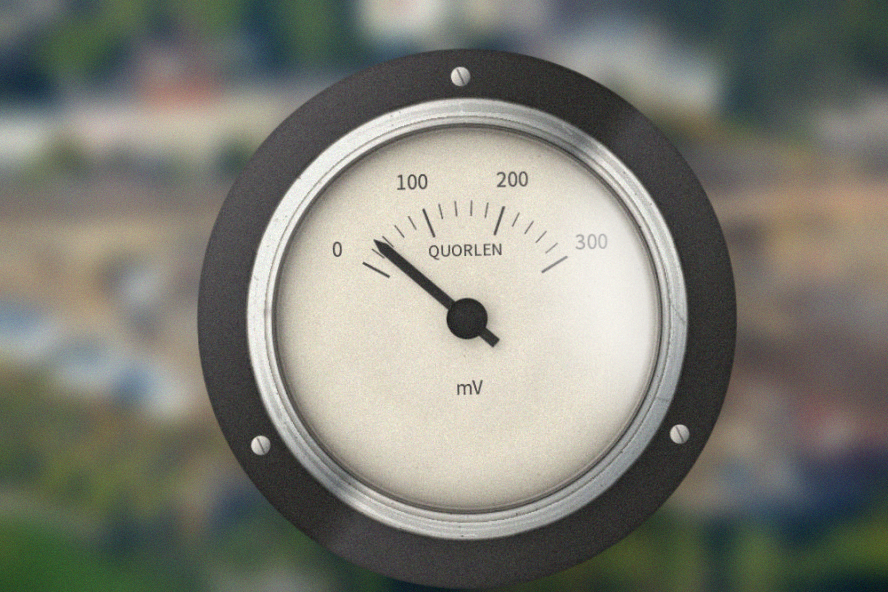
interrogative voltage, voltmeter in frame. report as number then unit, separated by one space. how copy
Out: 30 mV
